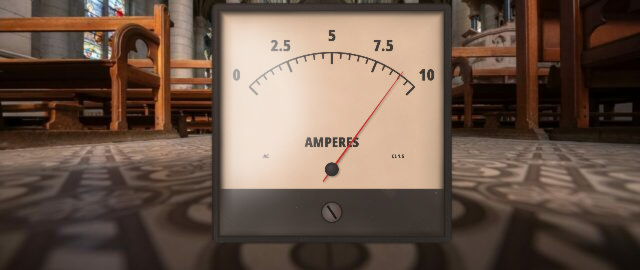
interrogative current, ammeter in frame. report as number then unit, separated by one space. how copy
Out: 9 A
